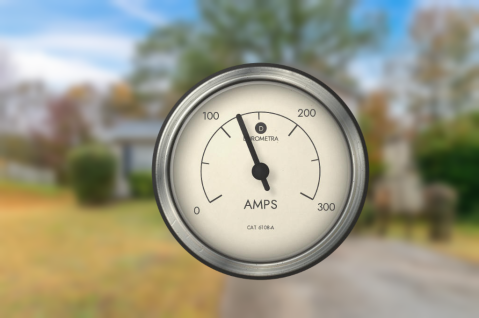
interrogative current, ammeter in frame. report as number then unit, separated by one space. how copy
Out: 125 A
